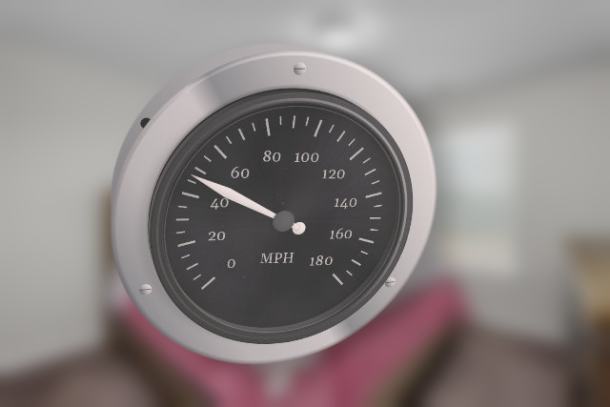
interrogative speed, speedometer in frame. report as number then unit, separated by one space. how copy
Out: 47.5 mph
